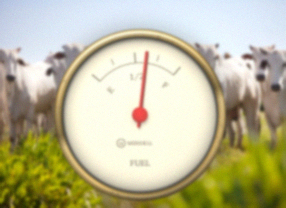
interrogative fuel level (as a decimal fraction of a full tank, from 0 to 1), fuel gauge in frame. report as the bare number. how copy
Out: 0.625
